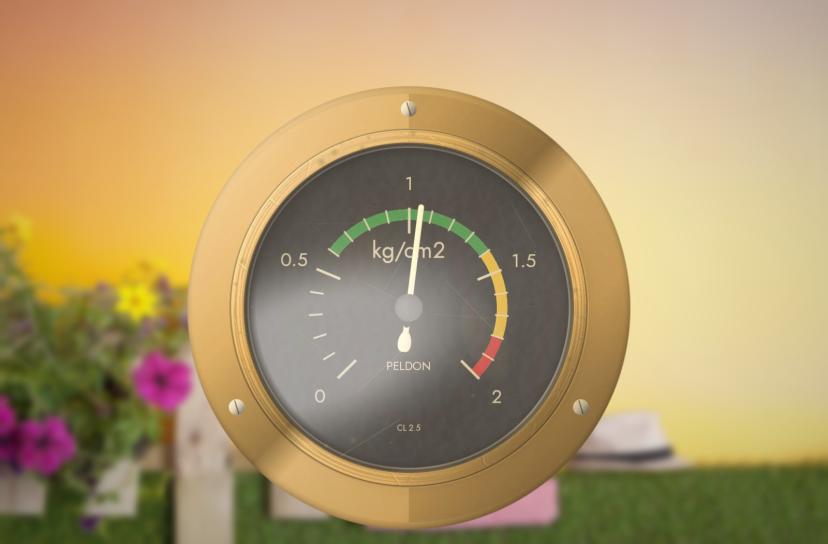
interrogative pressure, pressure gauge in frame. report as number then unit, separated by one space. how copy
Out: 1.05 kg/cm²
